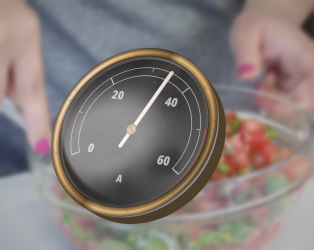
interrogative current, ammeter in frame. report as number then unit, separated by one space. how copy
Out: 35 A
